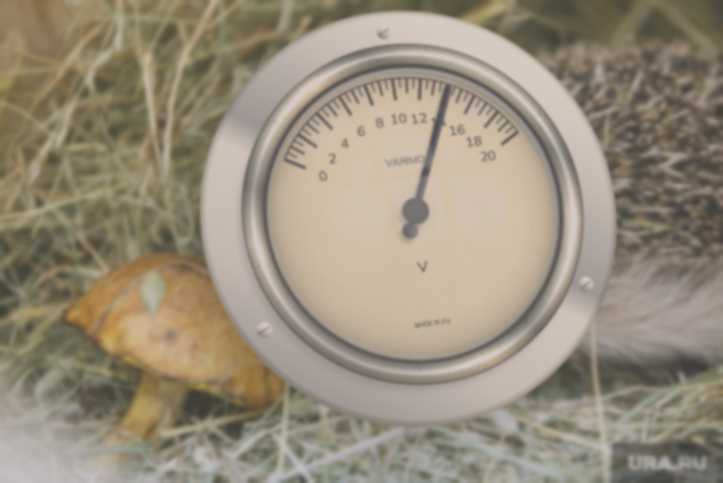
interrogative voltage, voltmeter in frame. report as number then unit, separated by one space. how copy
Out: 14 V
